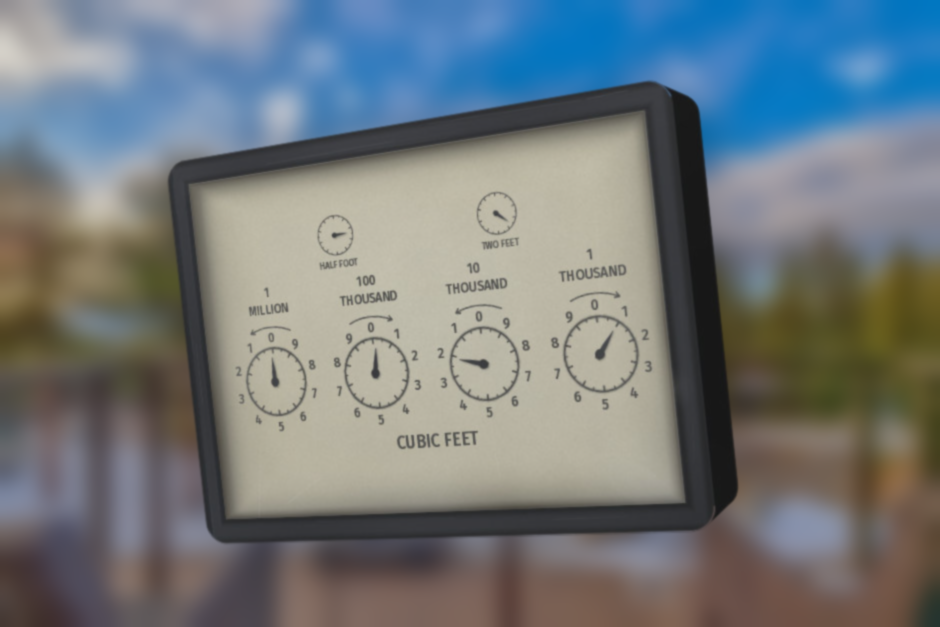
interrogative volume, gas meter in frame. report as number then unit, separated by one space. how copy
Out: 2100 ft³
